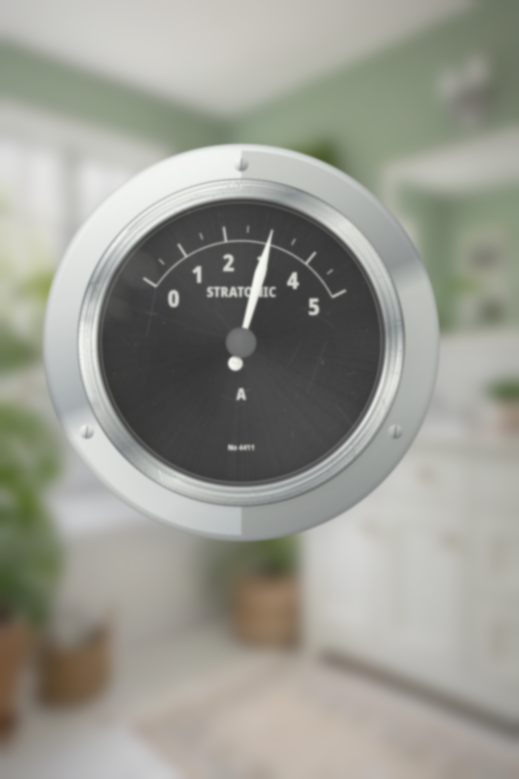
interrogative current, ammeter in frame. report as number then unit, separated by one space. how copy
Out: 3 A
